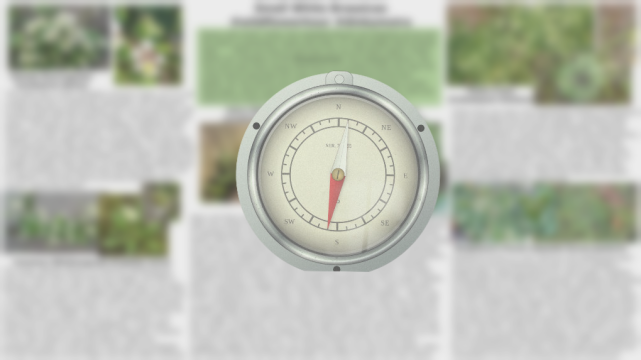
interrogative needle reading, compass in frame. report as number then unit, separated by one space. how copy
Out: 190 °
